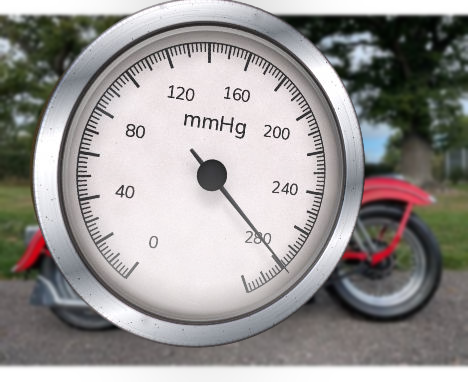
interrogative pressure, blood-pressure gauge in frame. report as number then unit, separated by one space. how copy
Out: 280 mmHg
